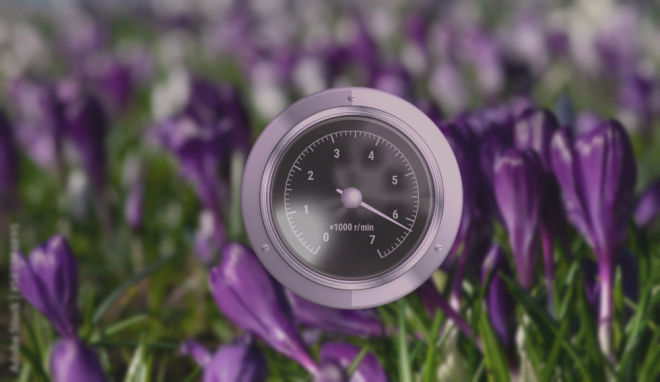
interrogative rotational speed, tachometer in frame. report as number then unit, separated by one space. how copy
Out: 6200 rpm
